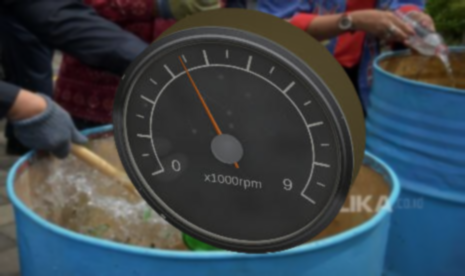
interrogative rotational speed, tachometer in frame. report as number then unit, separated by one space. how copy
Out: 3500 rpm
